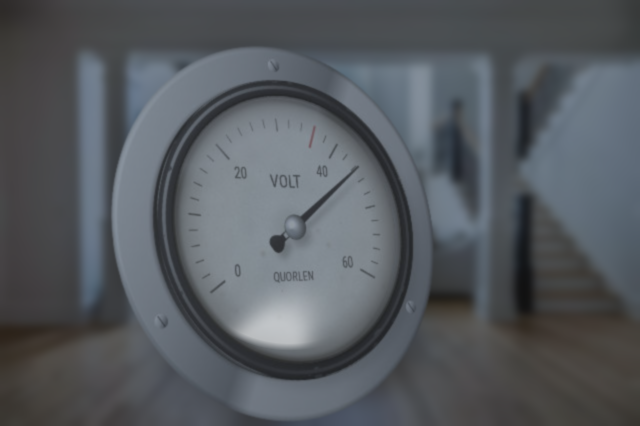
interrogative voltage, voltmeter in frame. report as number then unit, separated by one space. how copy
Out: 44 V
